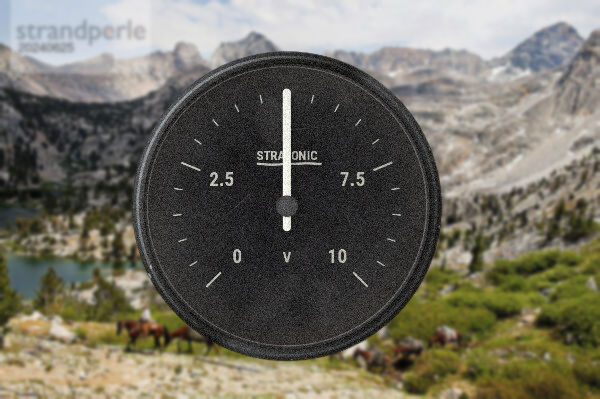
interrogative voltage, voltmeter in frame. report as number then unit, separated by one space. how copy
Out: 5 V
